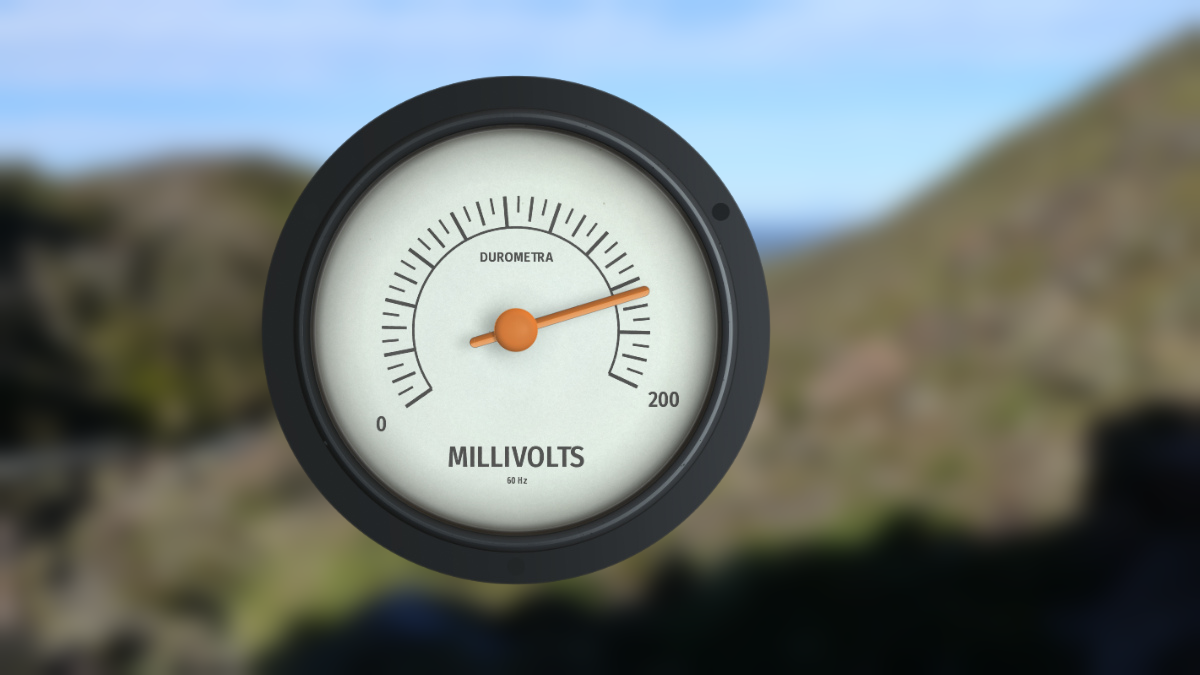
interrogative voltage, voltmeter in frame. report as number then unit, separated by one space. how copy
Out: 165 mV
